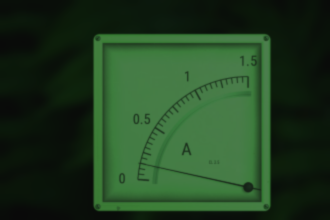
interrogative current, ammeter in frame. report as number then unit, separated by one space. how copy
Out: 0.15 A
